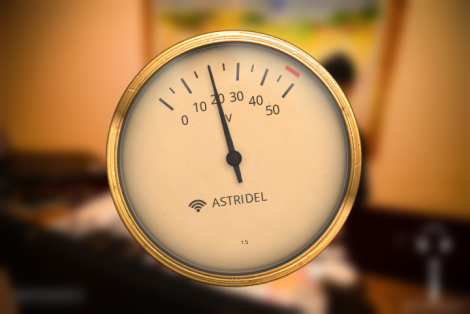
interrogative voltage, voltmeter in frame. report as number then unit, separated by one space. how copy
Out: 20 V
